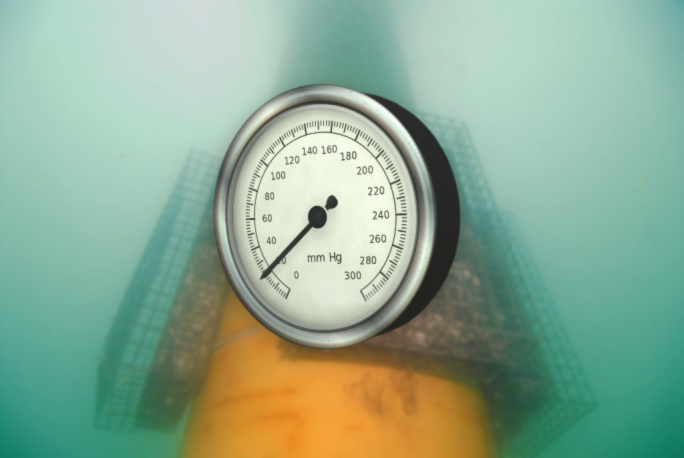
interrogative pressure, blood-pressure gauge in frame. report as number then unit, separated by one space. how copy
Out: 20 mmHg
